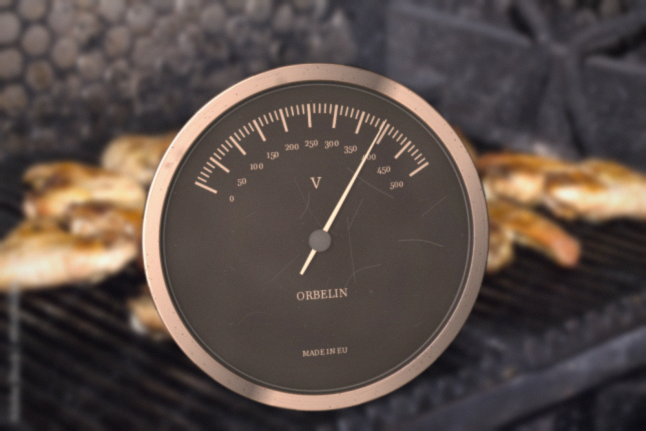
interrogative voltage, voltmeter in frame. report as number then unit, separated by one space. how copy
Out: 390 V
